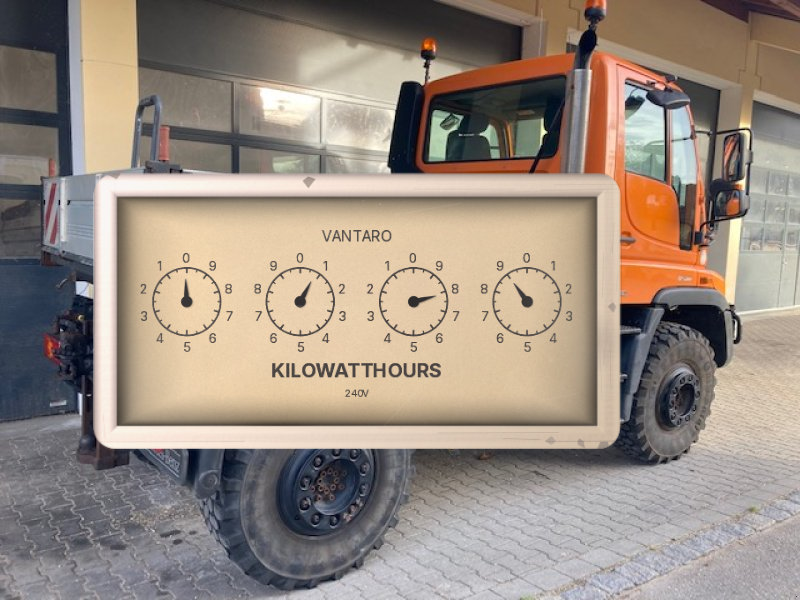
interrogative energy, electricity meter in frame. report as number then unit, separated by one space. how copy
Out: 79 kWh
